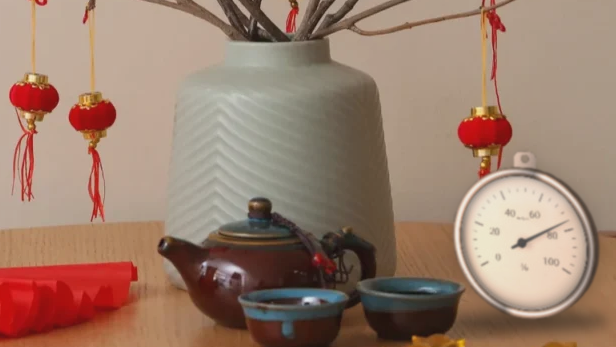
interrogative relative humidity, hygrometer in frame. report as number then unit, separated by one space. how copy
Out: 76 %
